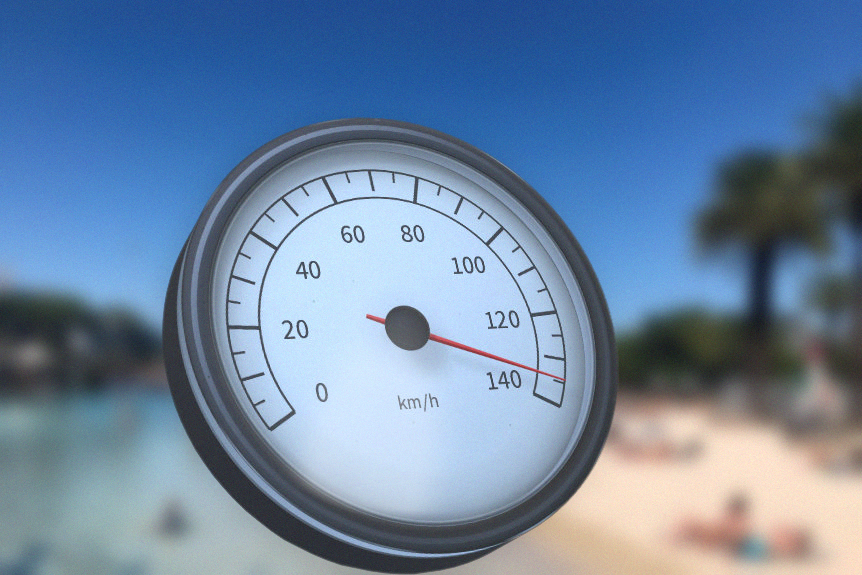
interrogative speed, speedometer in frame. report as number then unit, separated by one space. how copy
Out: 135 km/h
